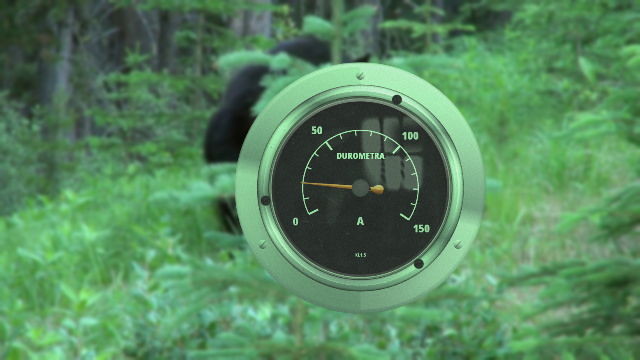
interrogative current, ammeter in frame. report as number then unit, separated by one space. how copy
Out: 20 A
